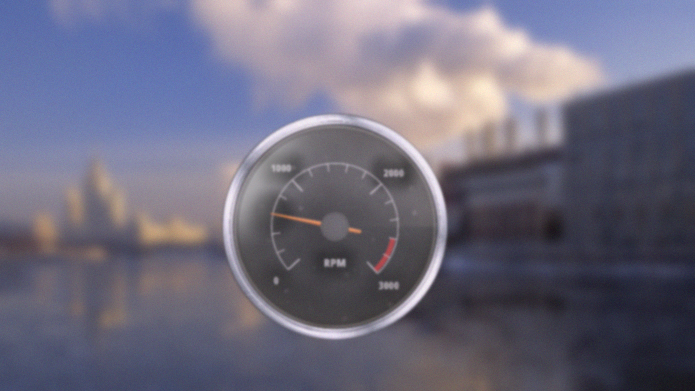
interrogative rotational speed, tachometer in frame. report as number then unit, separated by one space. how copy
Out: 600 rpm
